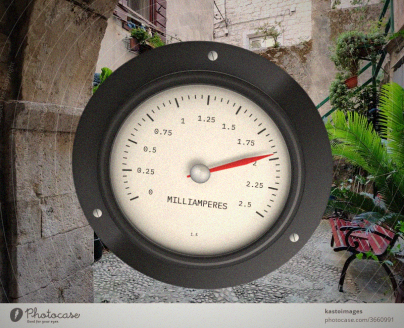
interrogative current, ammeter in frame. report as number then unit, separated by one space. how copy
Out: 1.95 mA
